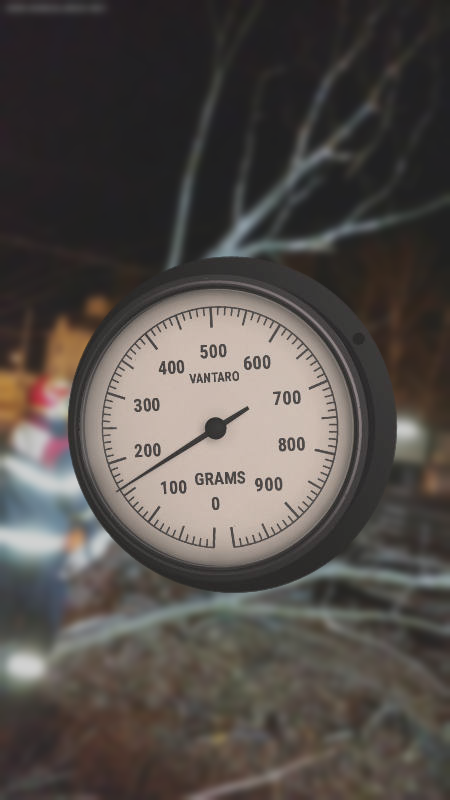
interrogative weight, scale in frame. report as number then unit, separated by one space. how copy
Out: 160 g
